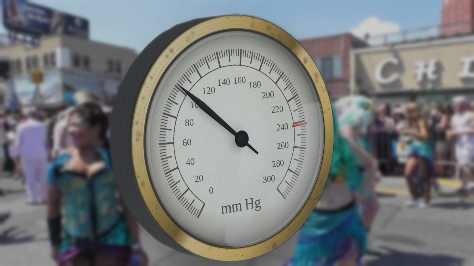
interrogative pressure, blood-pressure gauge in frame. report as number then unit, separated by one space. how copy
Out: 100 mmHg
